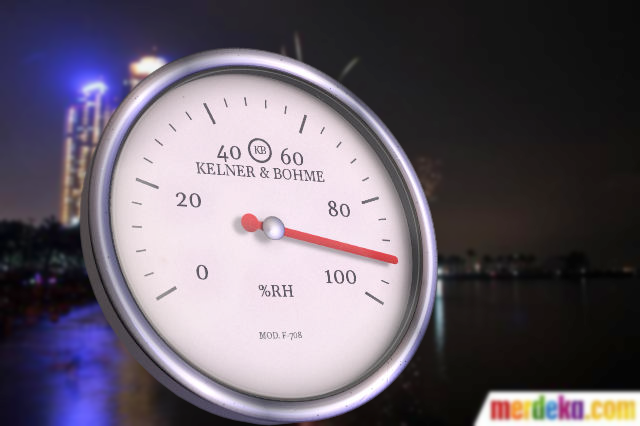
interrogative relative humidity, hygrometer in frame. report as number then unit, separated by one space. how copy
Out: 92 %
